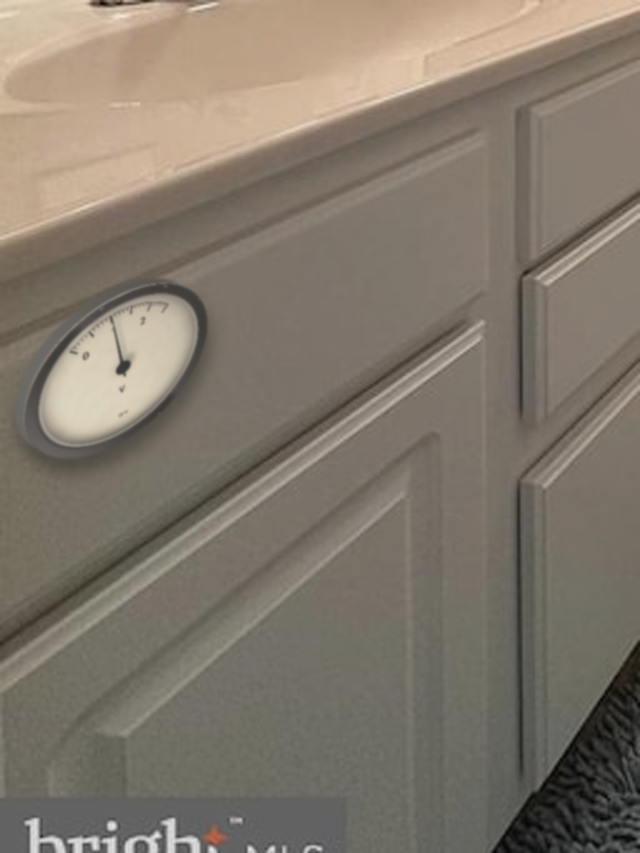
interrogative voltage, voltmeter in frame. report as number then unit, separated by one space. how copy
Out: 1 V
